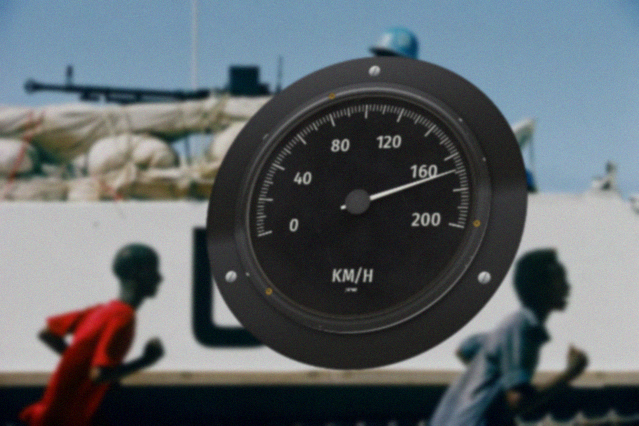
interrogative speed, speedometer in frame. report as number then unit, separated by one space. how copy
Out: 170 km/h
